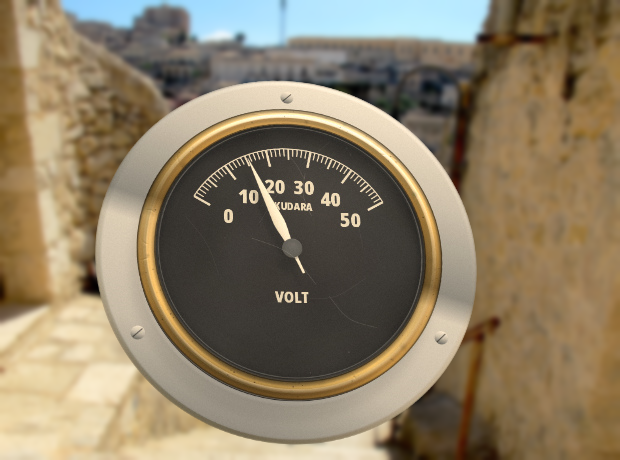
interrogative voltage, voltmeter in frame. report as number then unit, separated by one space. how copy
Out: 15 V
